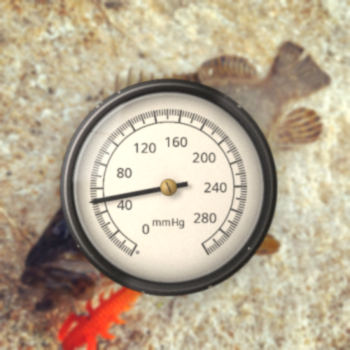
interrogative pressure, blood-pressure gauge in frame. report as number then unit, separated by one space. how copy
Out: 50 mmHg
